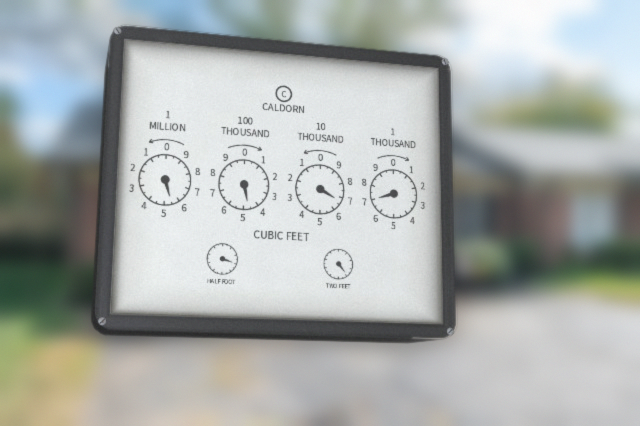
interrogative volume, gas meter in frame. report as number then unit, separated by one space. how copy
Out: 546700 ft³
